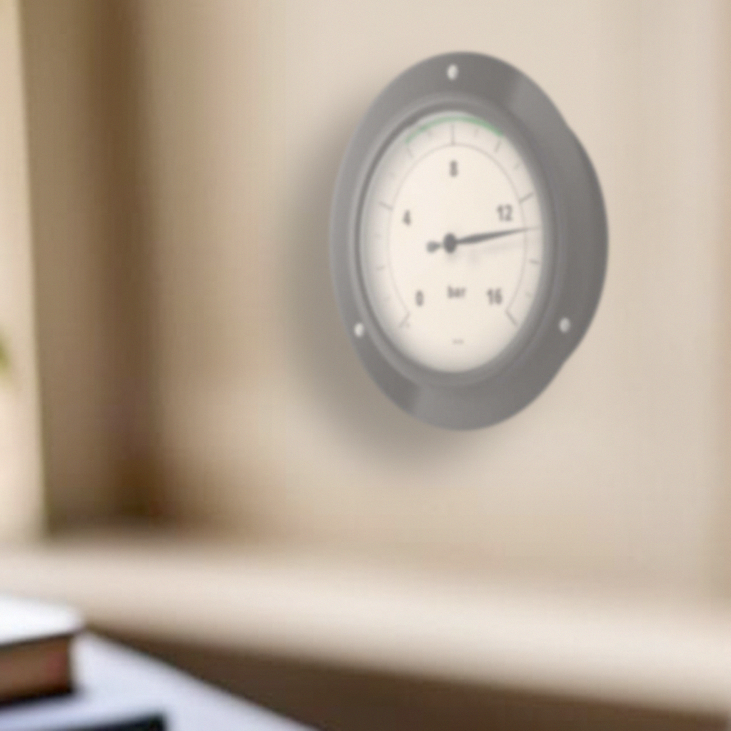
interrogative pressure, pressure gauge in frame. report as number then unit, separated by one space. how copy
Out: 13 bar
